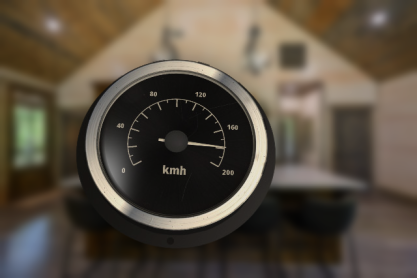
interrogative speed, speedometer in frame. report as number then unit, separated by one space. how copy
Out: 180 km/h
